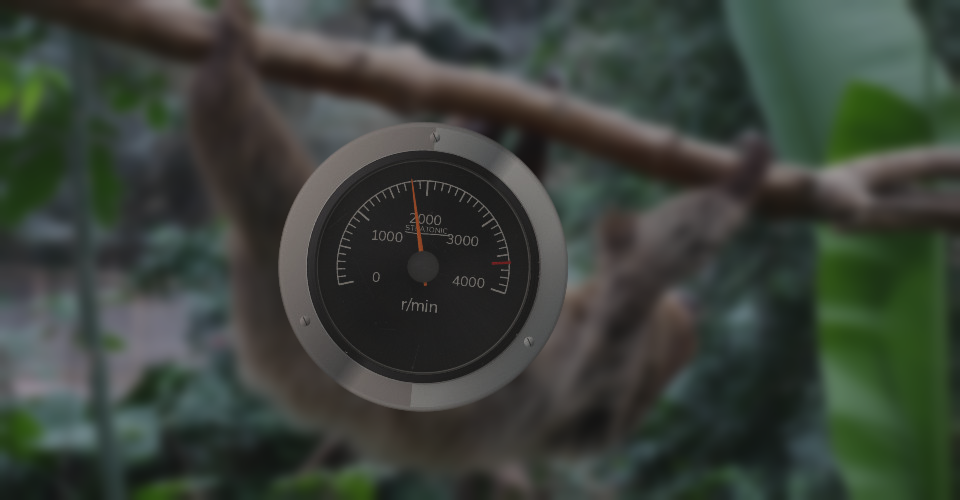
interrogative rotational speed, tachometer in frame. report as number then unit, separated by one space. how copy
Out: 1800 rpm
